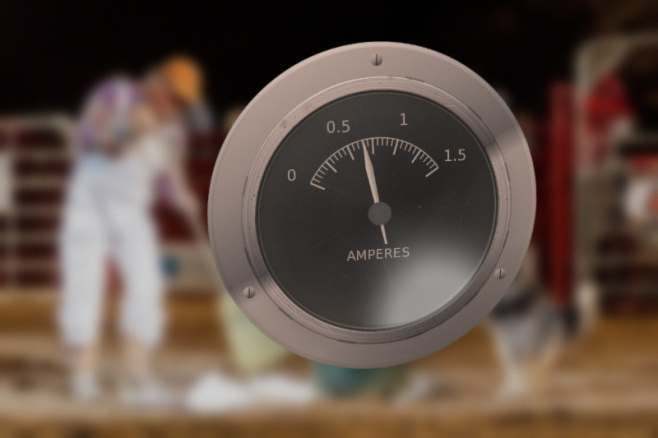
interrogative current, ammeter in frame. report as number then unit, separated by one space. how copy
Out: 0.65 A
